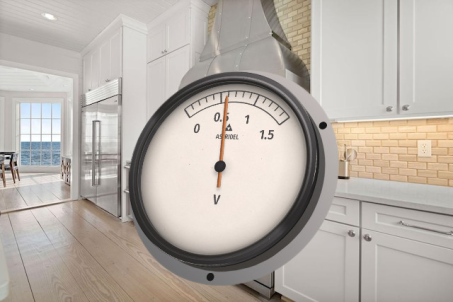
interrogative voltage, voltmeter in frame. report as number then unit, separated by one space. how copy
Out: 0.6 V
